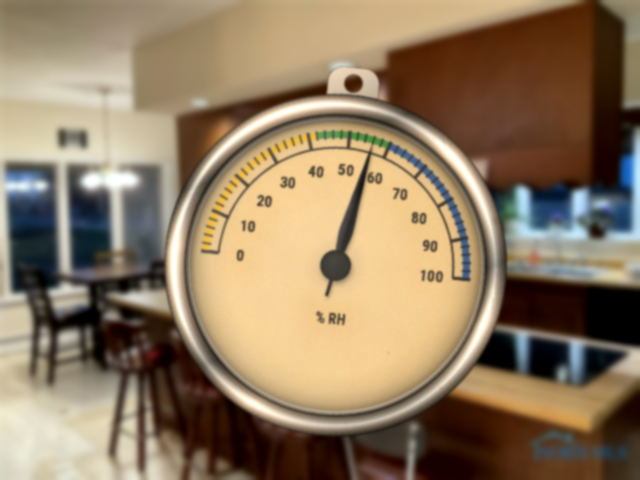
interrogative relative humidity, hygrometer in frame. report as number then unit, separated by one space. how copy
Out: 56 %
